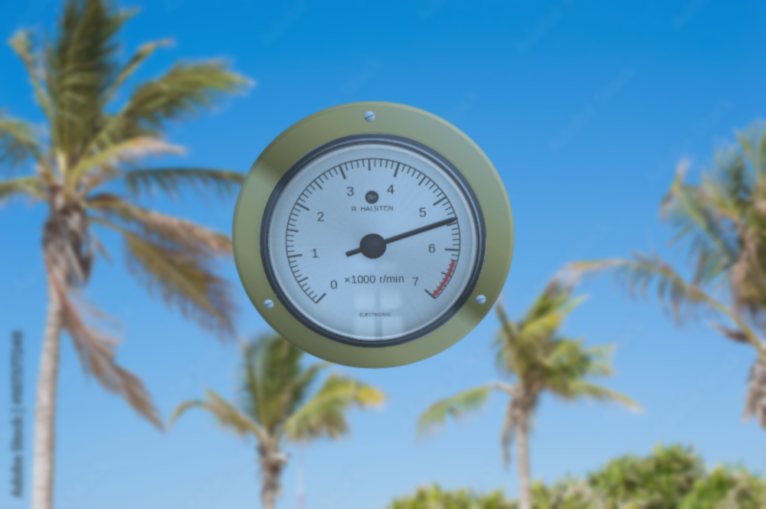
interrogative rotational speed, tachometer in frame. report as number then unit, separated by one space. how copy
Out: 5400 rpm
